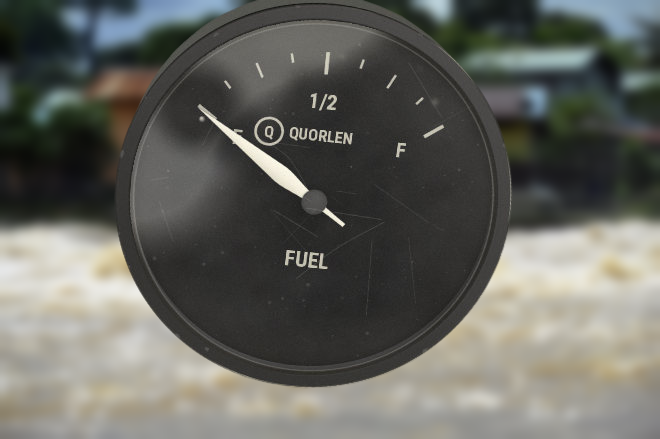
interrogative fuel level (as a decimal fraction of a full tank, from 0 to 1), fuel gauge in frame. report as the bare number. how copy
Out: 0
